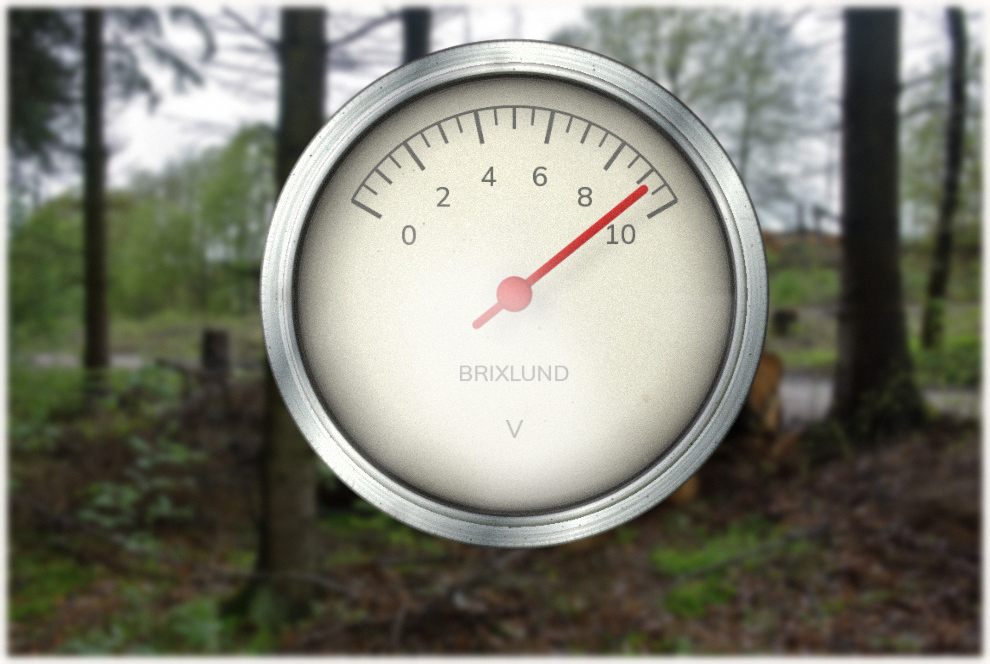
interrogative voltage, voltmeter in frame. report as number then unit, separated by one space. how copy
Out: 9.25 V
